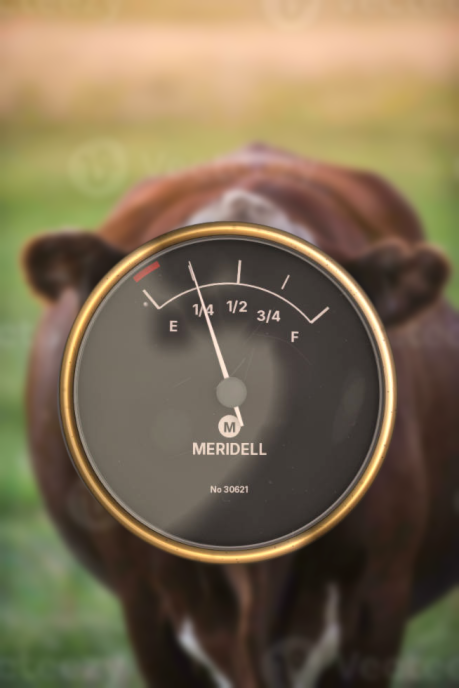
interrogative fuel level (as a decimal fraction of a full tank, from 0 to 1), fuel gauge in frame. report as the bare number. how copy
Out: 0.25
